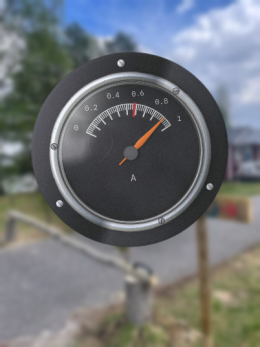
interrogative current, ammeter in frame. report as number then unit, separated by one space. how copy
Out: 0.9 A
